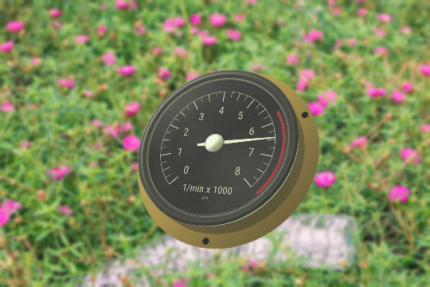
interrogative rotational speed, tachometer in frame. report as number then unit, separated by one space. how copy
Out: 6500 rpm
